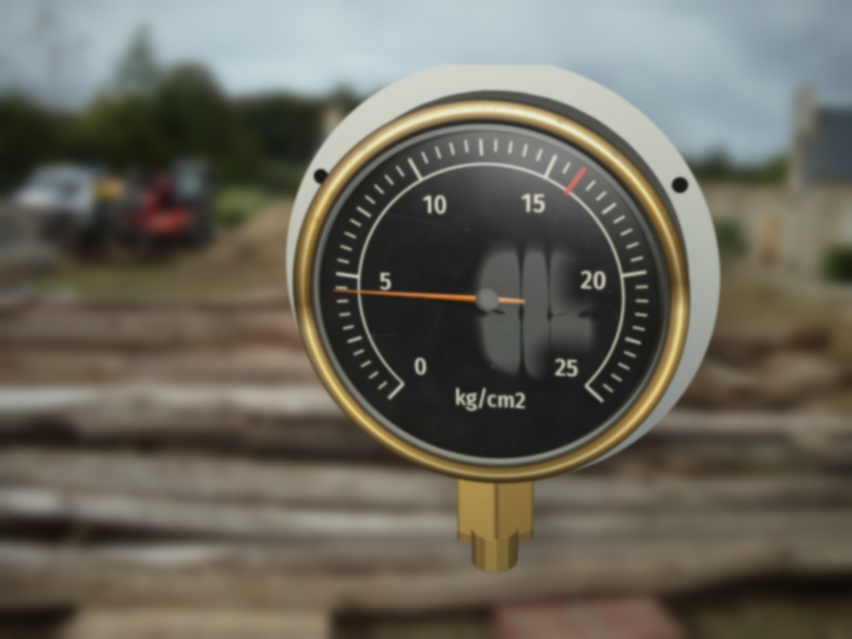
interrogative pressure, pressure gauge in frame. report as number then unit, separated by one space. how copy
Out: 4.5 kg/cm²
